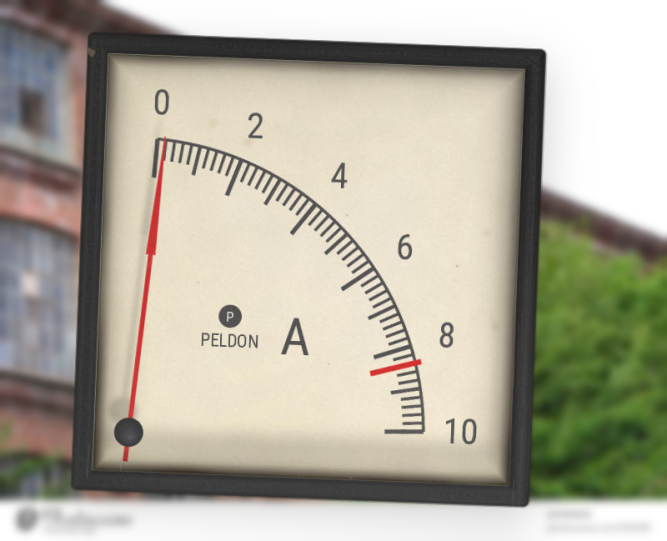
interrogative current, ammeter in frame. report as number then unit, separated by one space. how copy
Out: 0.2 A
